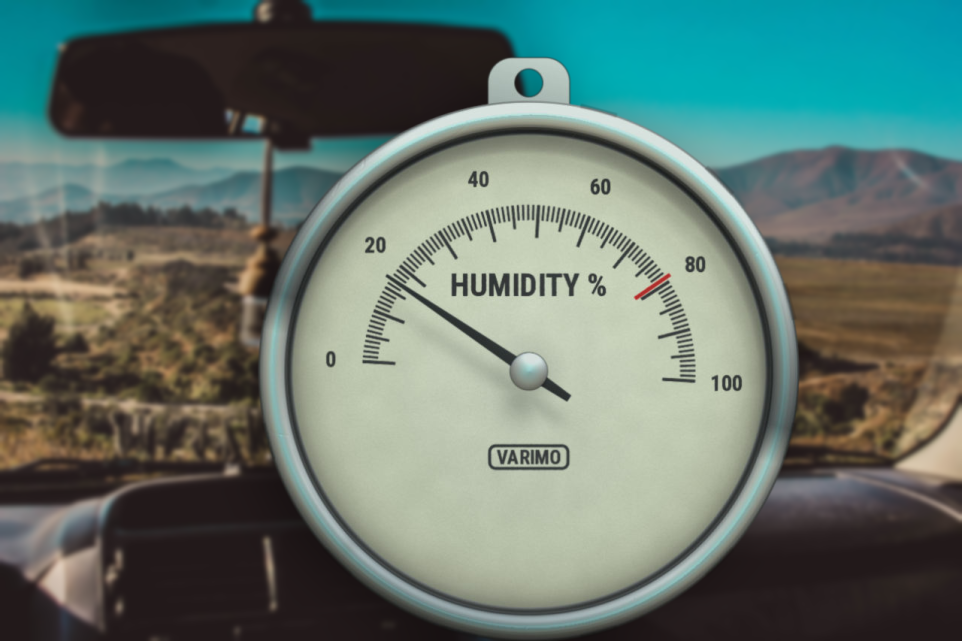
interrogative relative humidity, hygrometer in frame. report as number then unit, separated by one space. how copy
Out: 17 %
